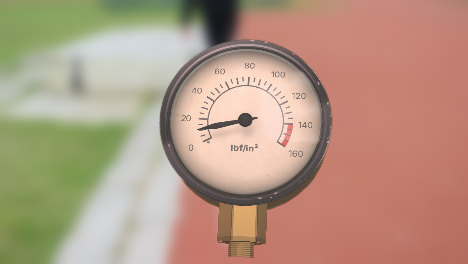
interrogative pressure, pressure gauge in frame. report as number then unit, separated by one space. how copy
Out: 10 psi
